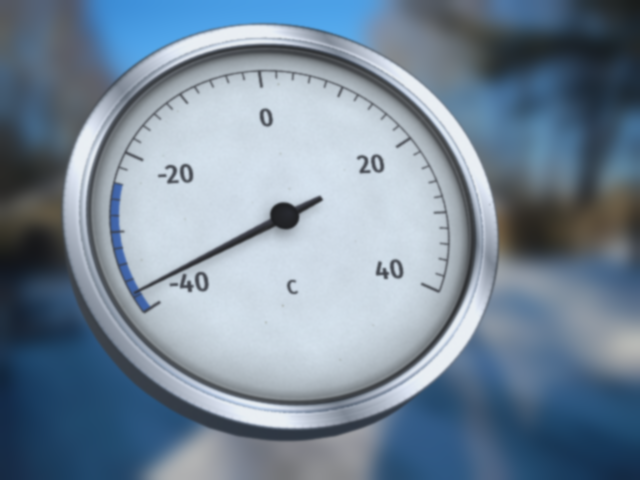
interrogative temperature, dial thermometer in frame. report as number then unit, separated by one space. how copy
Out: -38 °C
